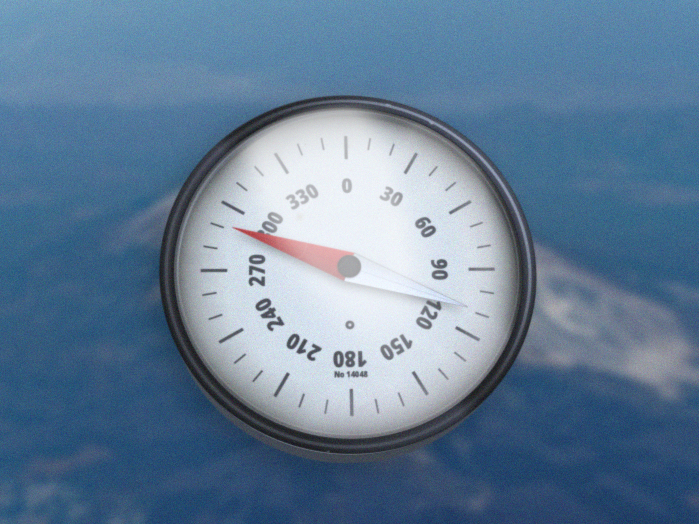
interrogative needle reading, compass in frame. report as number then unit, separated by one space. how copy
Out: 290 °
